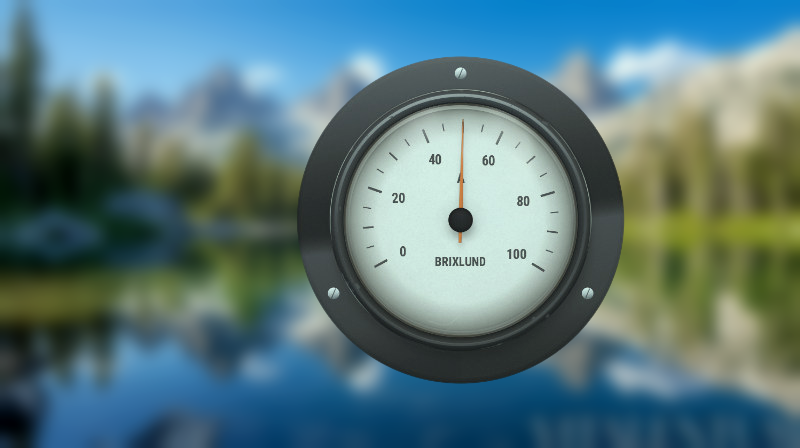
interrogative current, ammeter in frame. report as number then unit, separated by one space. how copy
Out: 50 A
